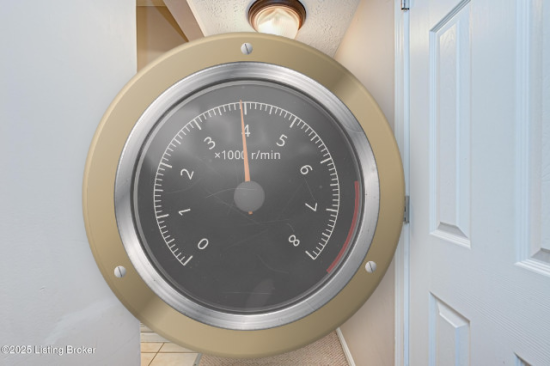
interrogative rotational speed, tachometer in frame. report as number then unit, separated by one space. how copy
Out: 3900 rpm
